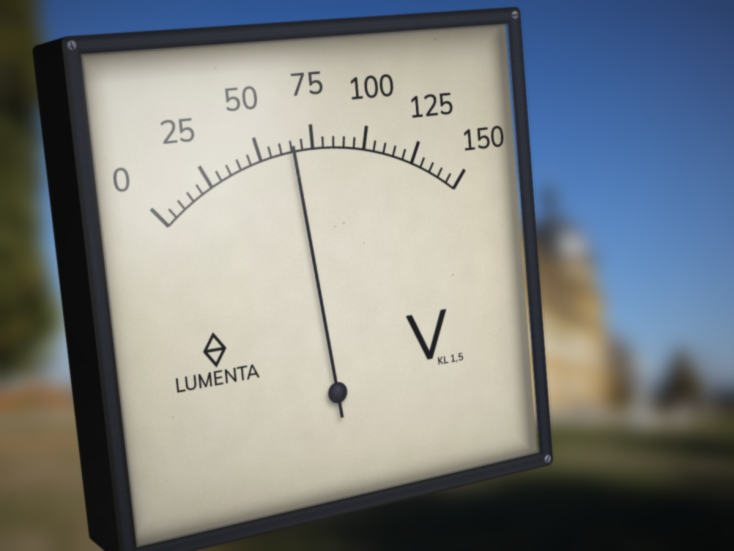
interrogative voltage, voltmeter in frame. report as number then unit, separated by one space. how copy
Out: 65 V
